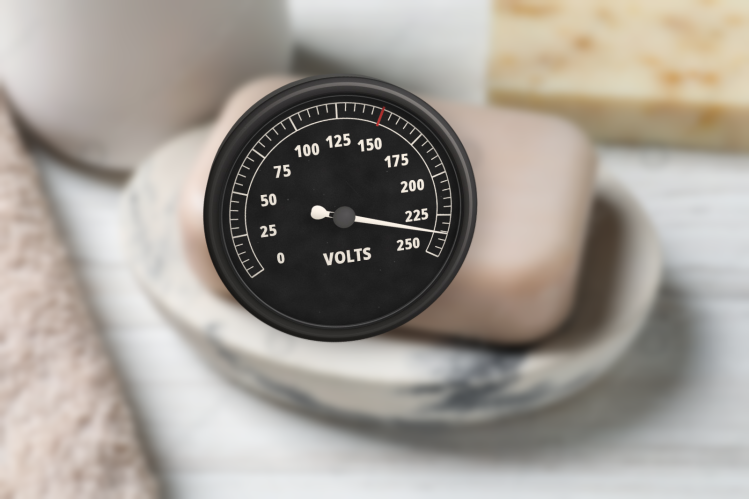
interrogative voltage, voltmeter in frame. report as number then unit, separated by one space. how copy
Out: 235 V
